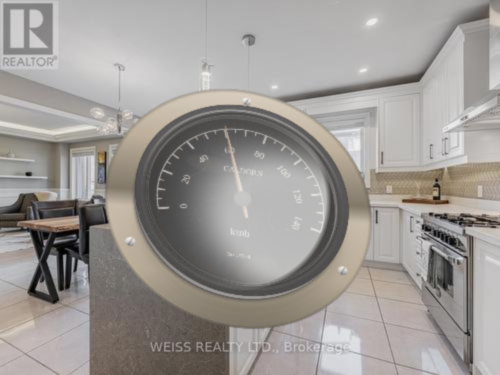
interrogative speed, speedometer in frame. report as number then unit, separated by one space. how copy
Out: 60 km/h
